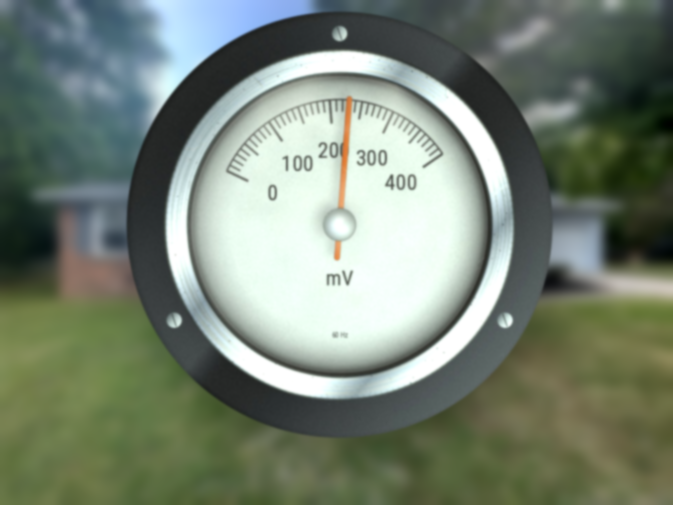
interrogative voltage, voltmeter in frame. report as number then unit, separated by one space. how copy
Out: 230 mV
